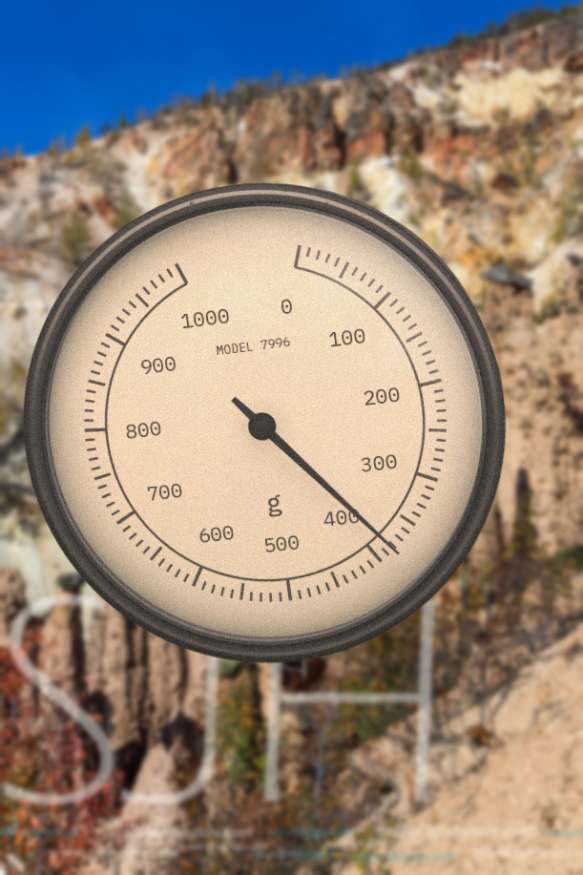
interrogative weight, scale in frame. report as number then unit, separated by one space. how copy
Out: 380 g
